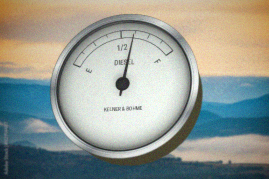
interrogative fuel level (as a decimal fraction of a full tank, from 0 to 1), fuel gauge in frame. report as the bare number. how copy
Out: 0.625
